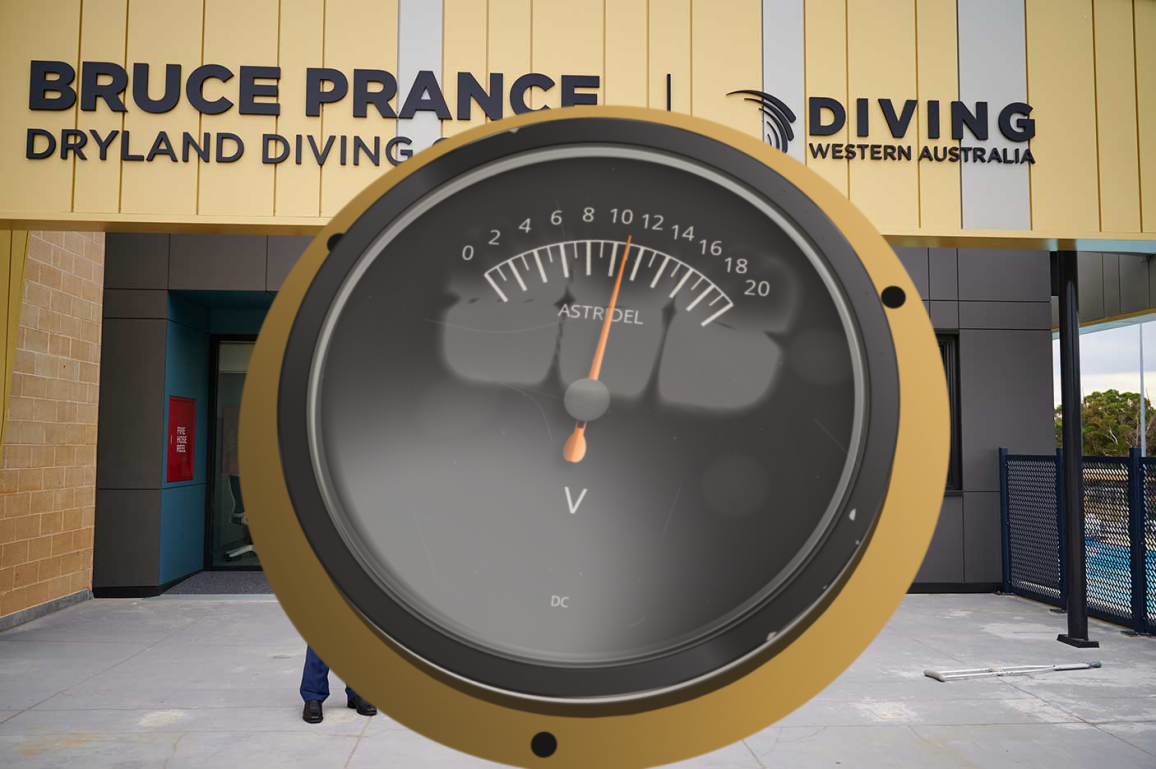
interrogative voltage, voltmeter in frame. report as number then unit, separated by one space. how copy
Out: 11 V
